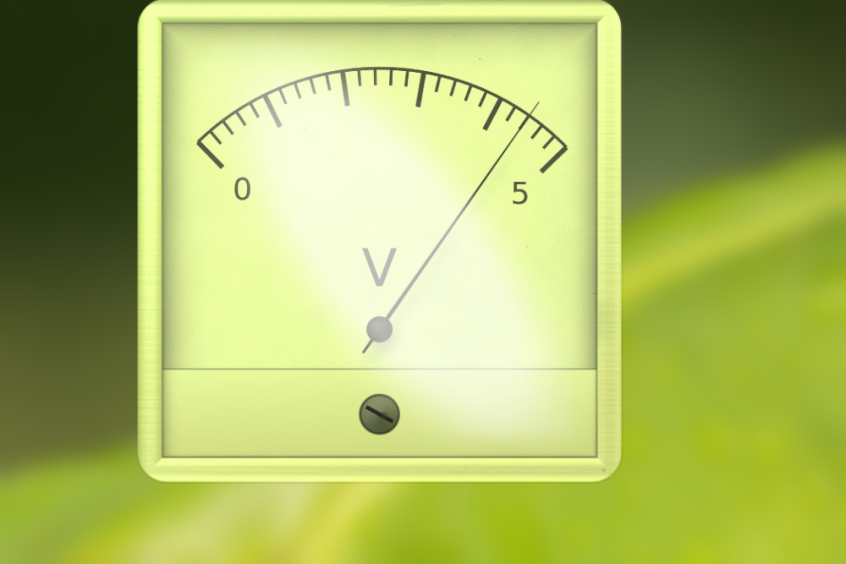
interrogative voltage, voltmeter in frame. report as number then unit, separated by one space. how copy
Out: 4.4 V
